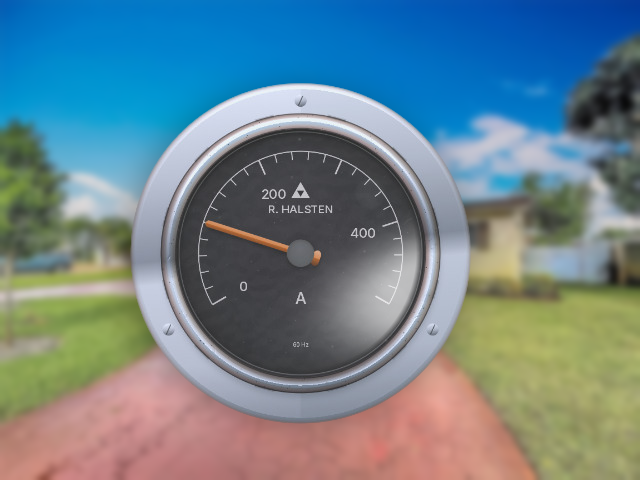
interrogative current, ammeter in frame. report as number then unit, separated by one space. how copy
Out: 100 A
